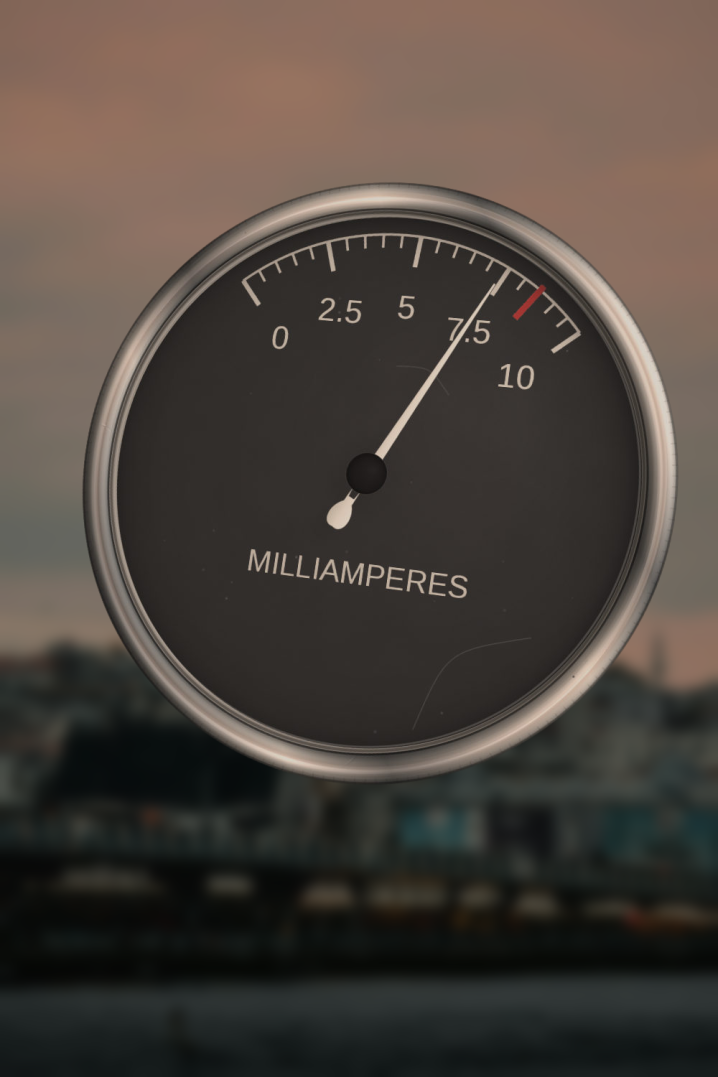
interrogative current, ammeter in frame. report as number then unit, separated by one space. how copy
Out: 7.5 mA
